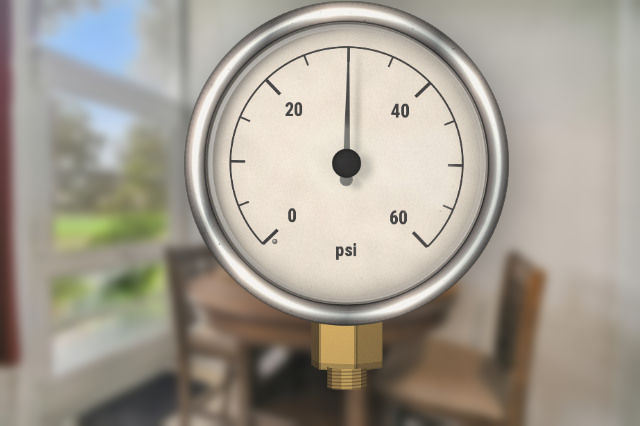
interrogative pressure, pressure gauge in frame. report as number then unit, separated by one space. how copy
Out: 30 psi
